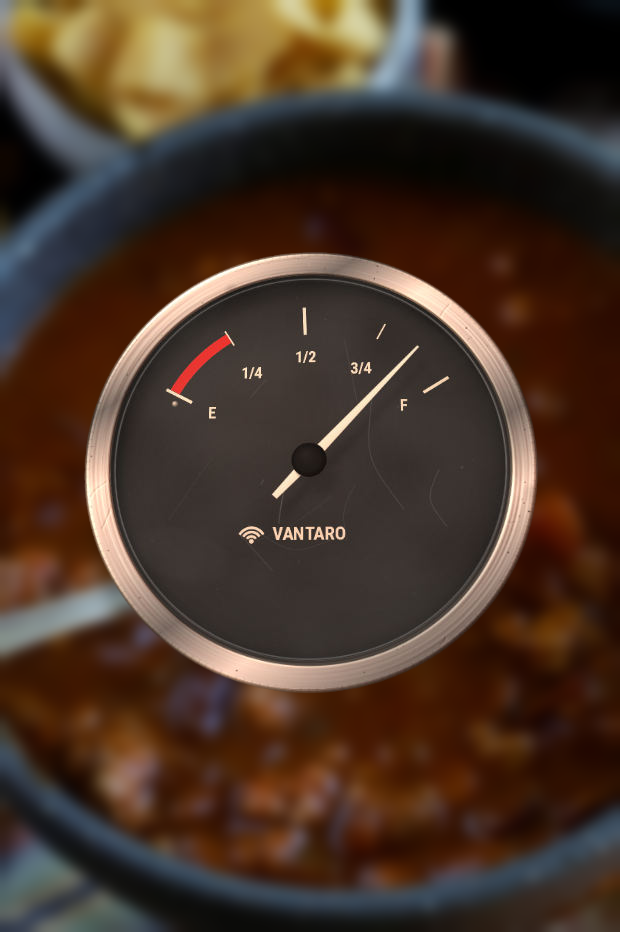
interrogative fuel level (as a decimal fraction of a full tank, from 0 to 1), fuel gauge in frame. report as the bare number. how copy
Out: 0.875
